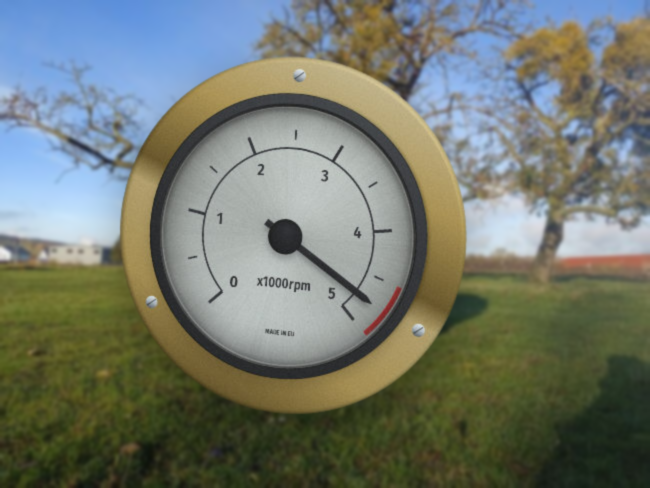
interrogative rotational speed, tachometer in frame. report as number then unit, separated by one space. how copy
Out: 4750 rpm
